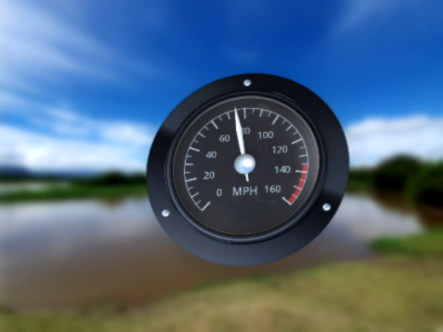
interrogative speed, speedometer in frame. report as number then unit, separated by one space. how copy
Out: 75 mph
